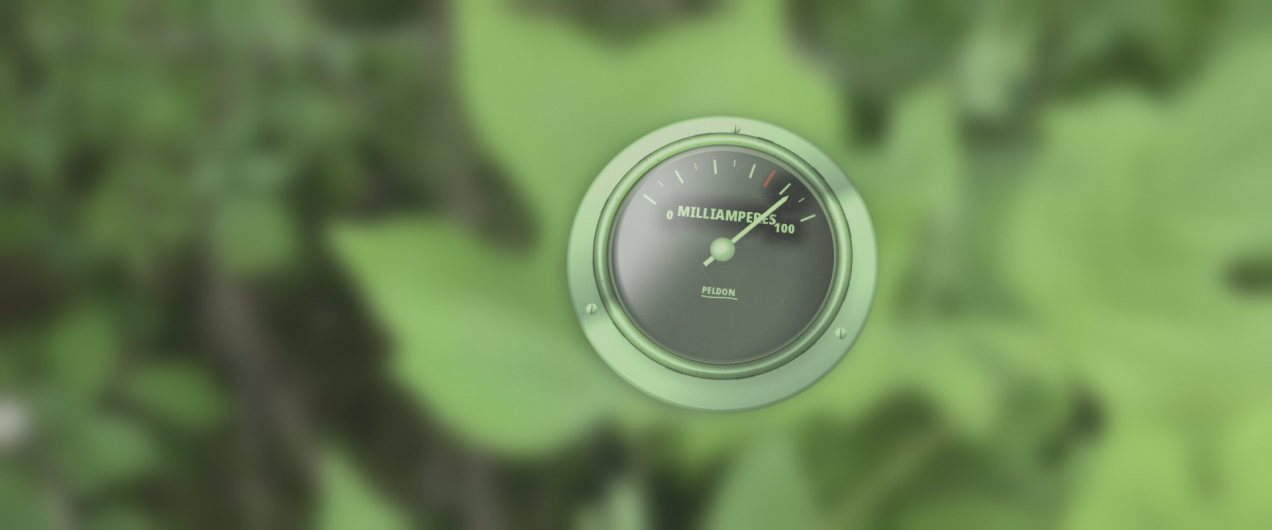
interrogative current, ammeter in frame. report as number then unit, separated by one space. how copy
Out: 85 mA
